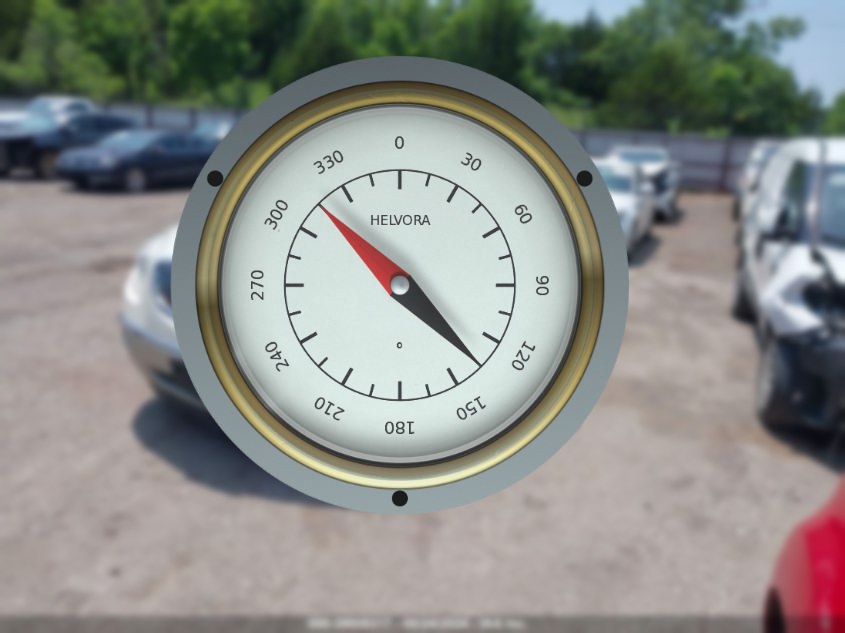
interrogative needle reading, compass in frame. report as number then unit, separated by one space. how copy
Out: 315 °
